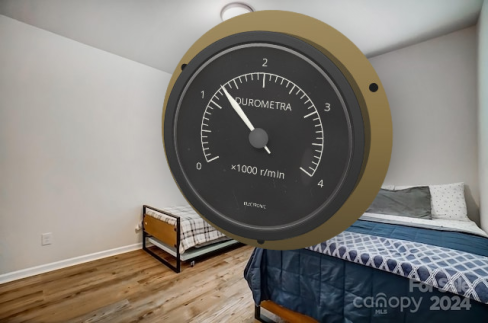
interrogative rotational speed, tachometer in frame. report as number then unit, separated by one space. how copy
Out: 1300 rpm
